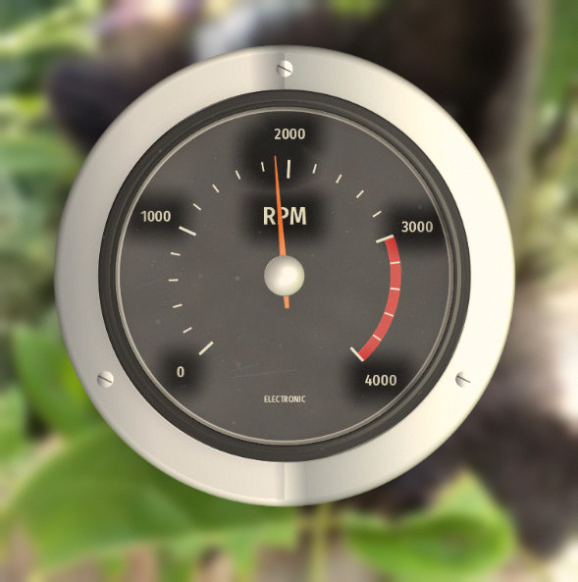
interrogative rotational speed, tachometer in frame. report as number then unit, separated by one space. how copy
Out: 1900 rpm
